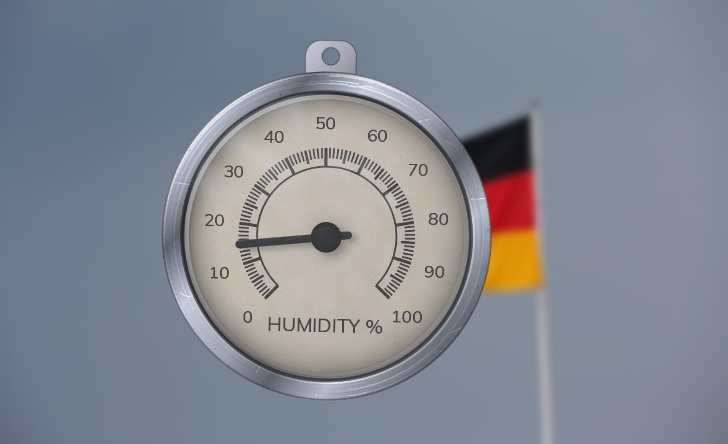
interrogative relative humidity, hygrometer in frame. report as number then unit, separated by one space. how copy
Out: 15 %
